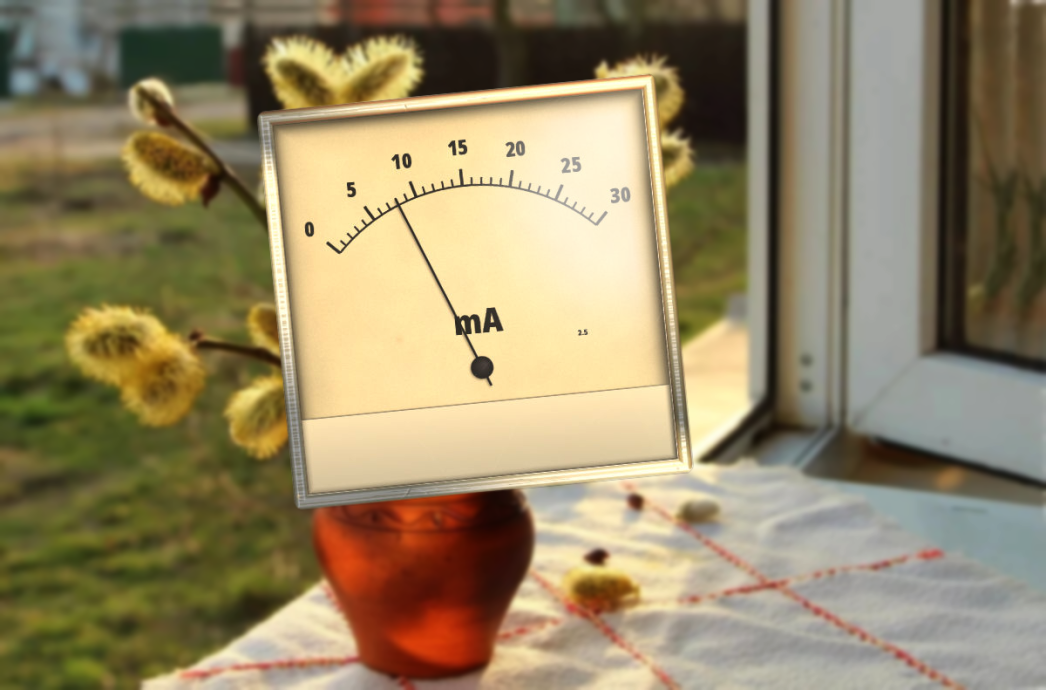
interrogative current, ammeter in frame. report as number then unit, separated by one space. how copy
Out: 8 mA
